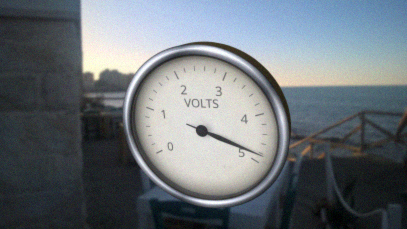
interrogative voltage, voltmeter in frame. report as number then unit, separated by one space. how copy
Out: 4.8 V
